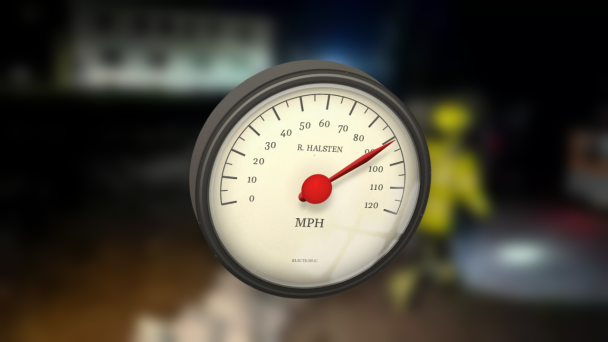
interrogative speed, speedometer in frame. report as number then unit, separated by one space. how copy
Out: 90 mph
